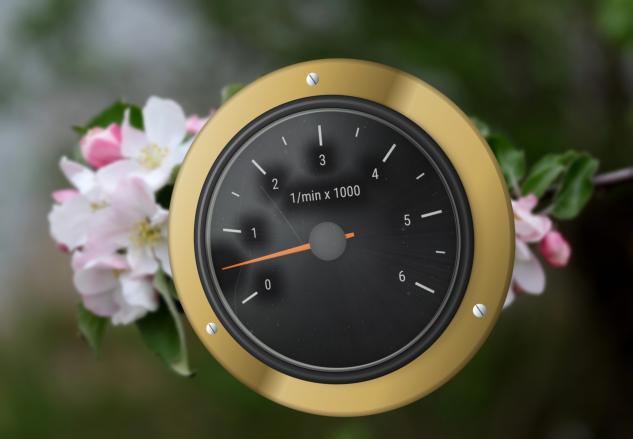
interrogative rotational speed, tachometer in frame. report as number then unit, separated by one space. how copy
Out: 500 rpm
